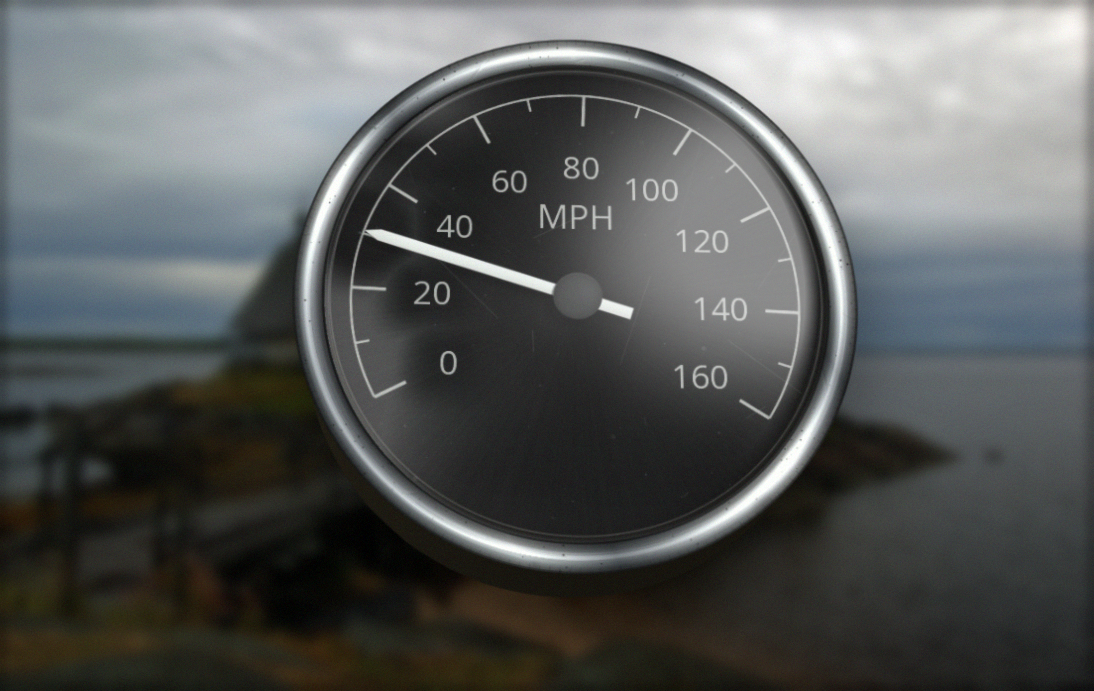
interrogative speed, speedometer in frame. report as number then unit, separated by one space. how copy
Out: 30 mph
